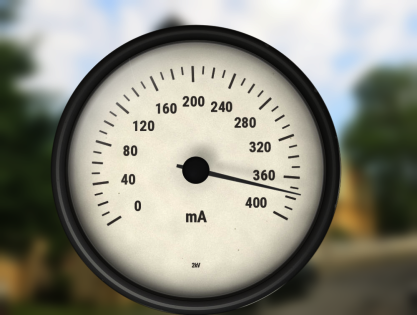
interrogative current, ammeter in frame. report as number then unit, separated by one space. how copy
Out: 375 mA
